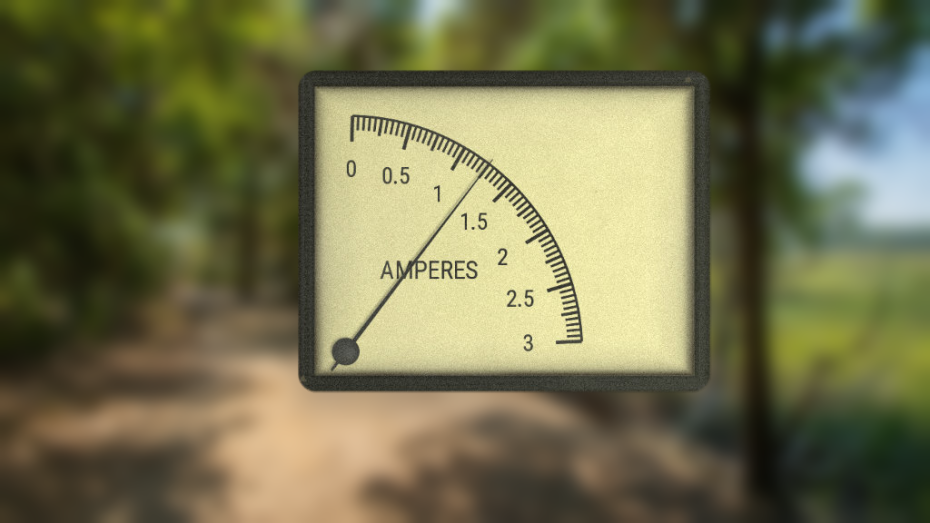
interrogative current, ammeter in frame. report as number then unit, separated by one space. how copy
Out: 1.25 A
